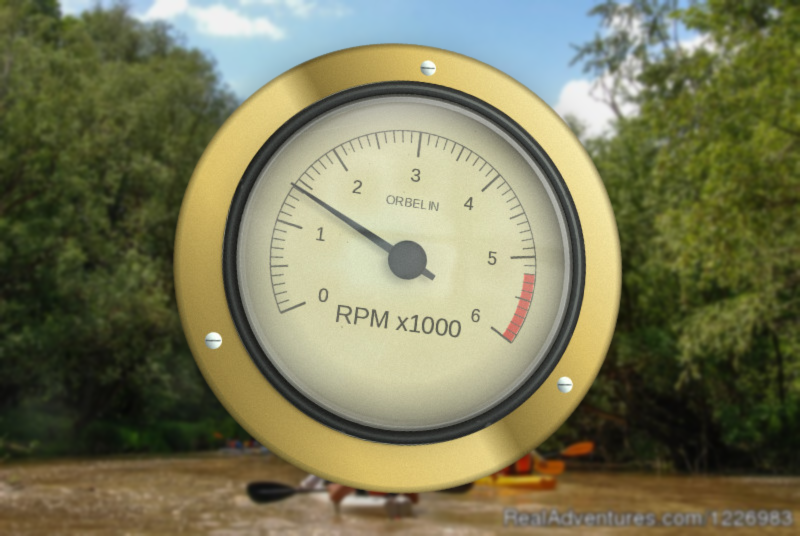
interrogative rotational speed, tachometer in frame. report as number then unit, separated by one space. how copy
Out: 1400 rpm
